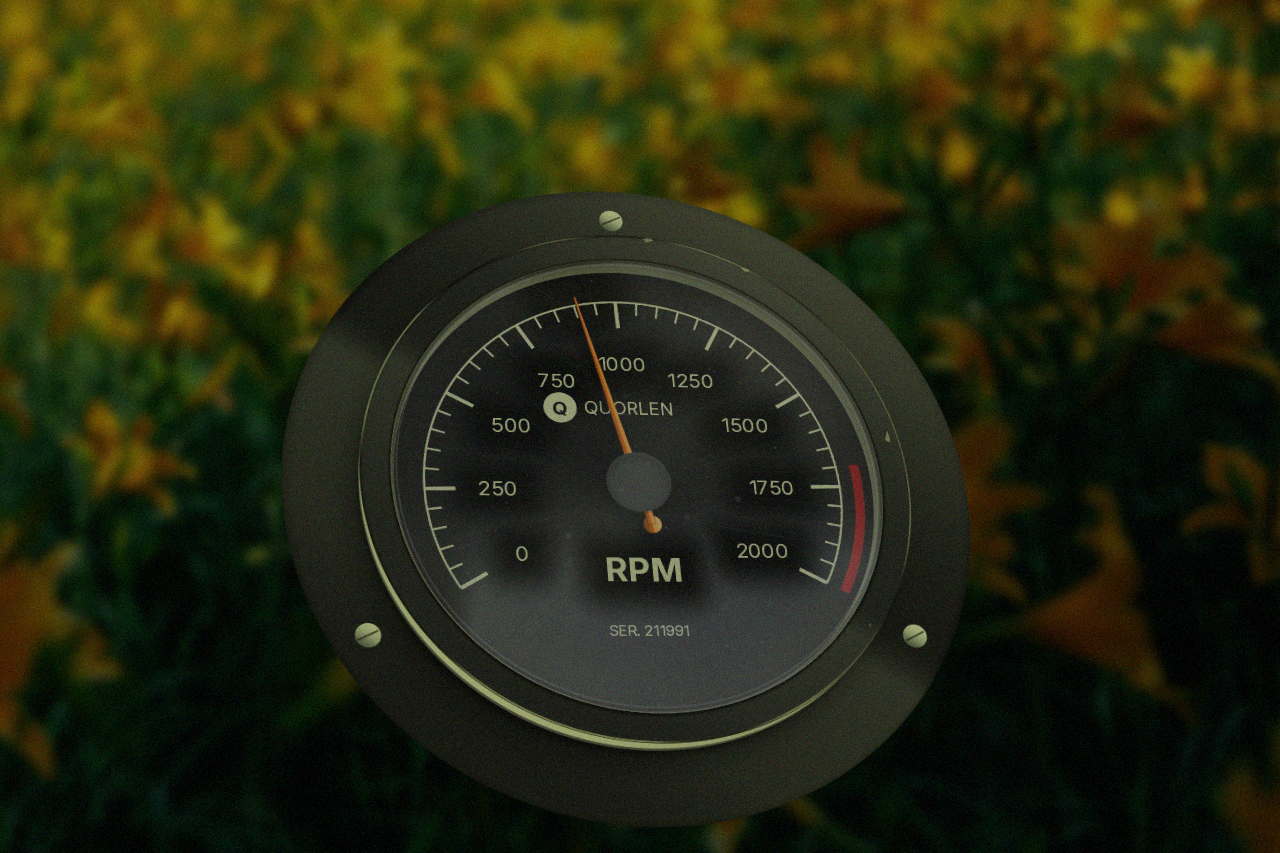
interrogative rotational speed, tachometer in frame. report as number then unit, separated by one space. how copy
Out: 900 rpm
